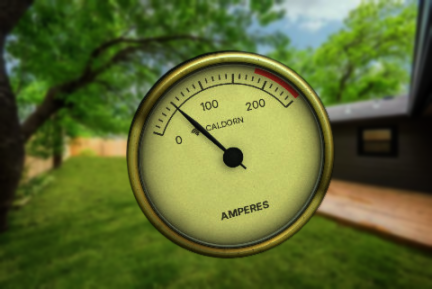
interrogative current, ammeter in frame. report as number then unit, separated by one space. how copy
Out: 50 A
